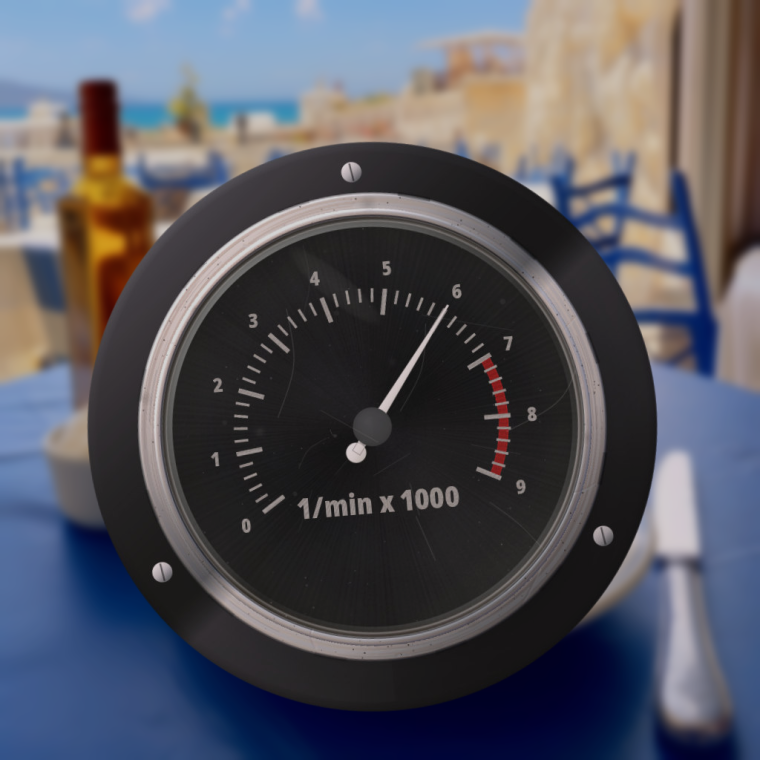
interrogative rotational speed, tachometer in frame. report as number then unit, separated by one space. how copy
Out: 6000 rpm
